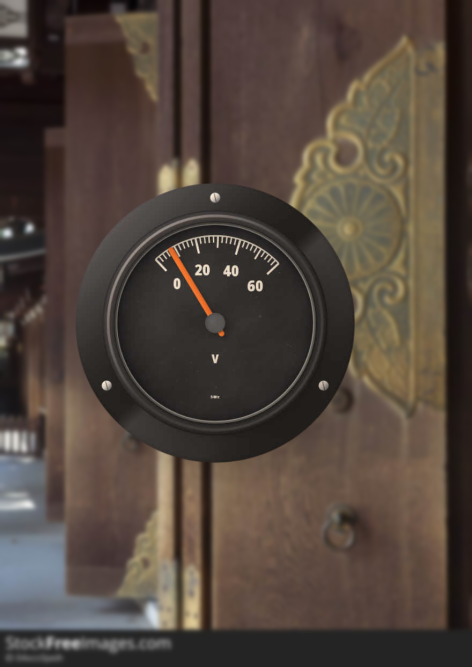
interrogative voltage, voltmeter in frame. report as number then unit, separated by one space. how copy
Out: 8 V
